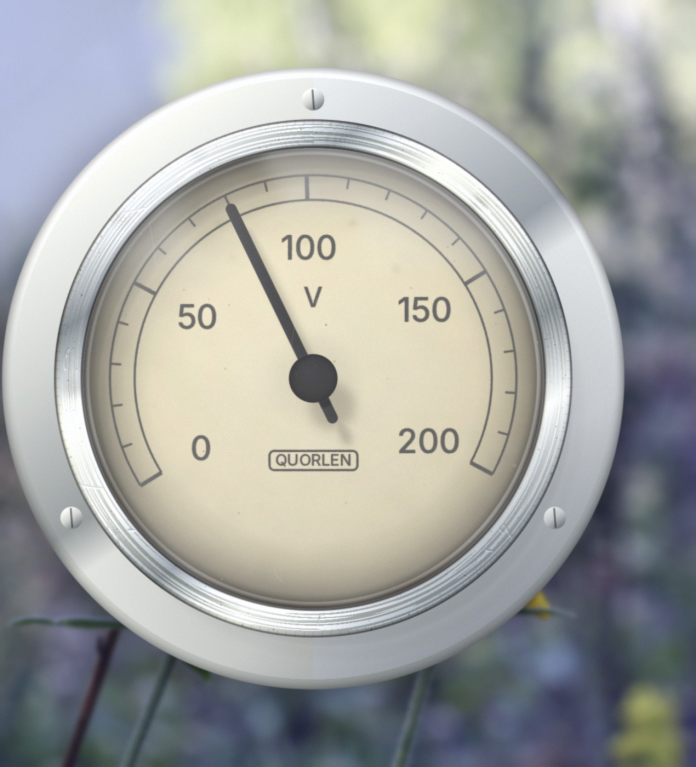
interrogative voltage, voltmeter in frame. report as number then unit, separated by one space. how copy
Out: 80 V
